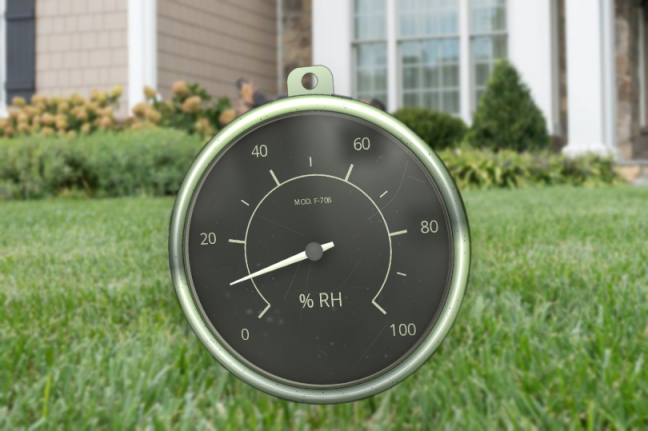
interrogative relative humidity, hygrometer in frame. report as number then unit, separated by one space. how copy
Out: 10 %
